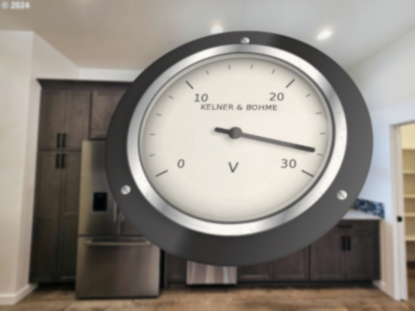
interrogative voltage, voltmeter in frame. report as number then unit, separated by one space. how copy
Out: 28 V
